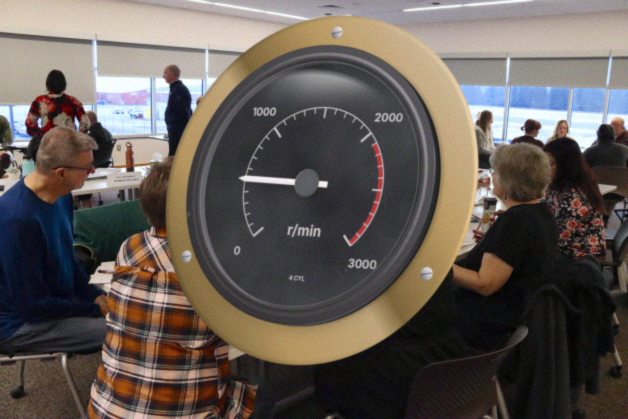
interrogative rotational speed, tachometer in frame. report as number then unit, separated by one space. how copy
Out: 500 rpm
